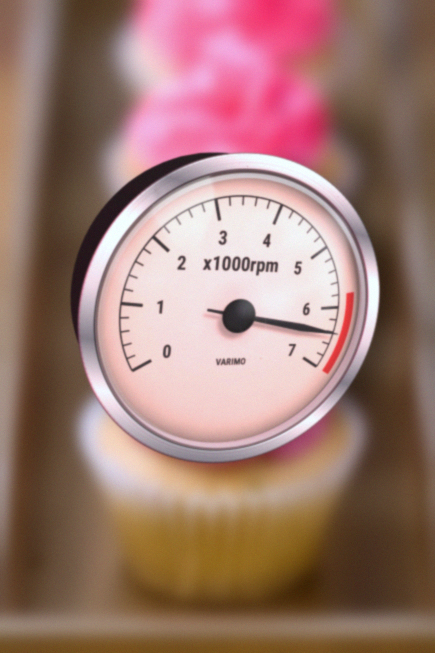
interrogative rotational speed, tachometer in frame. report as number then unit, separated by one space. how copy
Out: 6400 rpm
